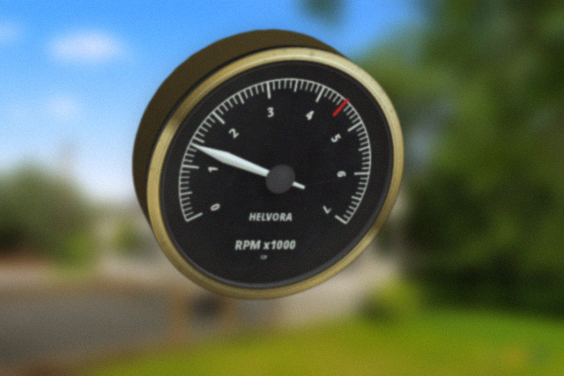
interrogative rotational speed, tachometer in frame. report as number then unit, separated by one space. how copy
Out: 1400 rpm
